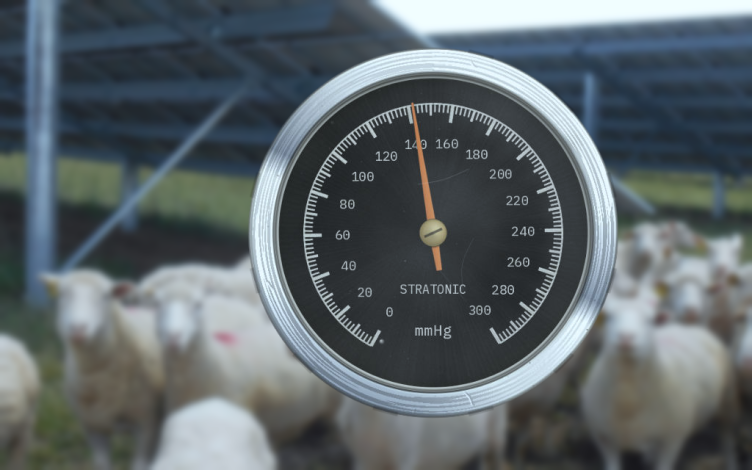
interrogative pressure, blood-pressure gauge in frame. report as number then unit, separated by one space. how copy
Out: 142 mmHg
